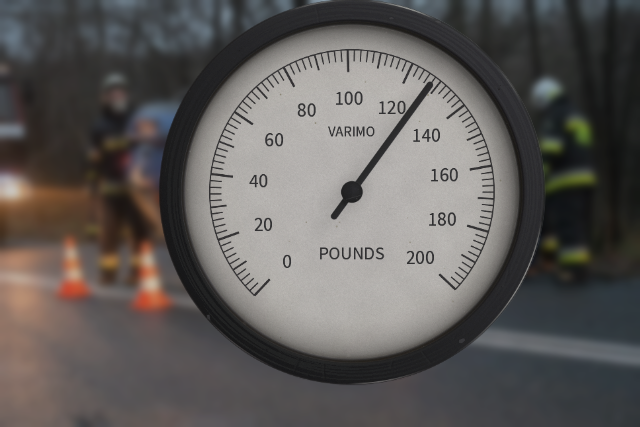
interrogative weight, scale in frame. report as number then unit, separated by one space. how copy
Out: 128 lb
